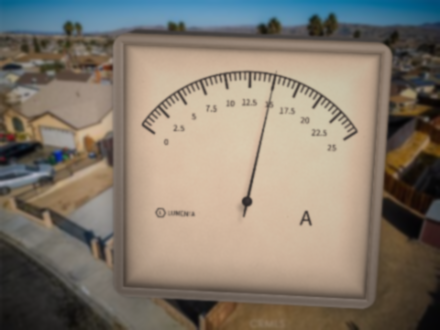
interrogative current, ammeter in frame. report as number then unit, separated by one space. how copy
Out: 15 A
